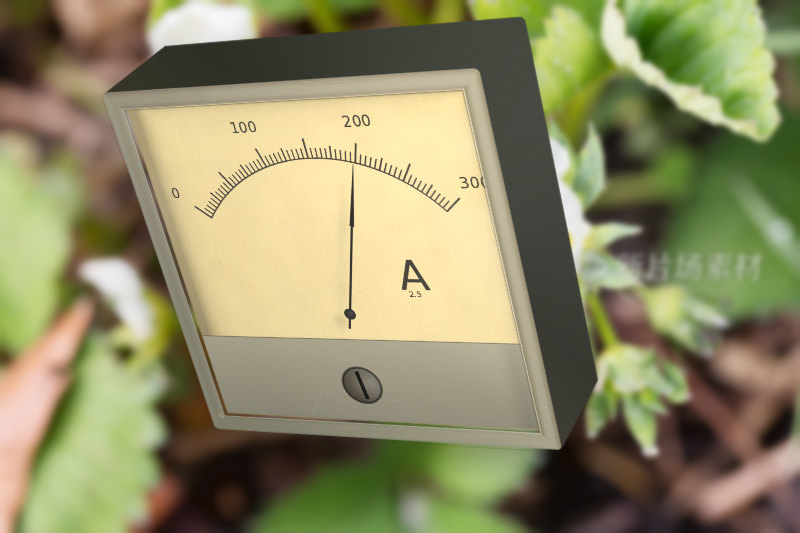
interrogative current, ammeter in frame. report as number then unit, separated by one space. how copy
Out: 200 A
